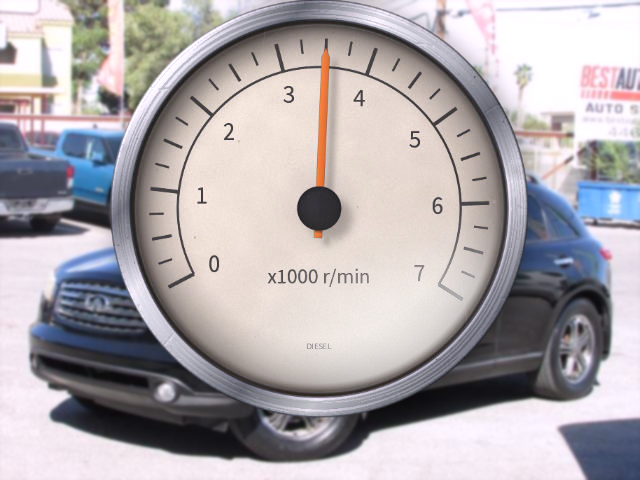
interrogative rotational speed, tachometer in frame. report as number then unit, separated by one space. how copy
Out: 3500 rpm
